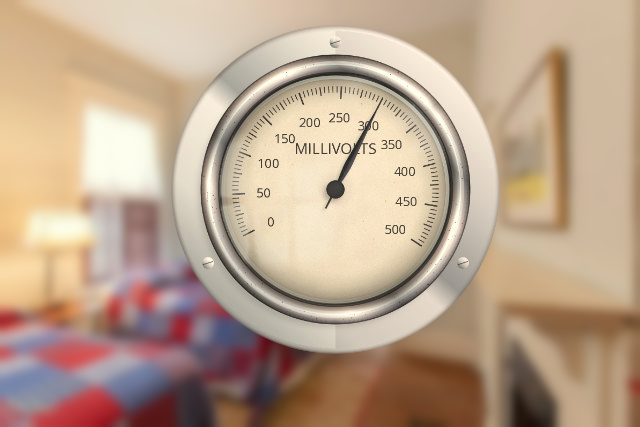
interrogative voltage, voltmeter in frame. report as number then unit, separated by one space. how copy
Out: 300 mV
